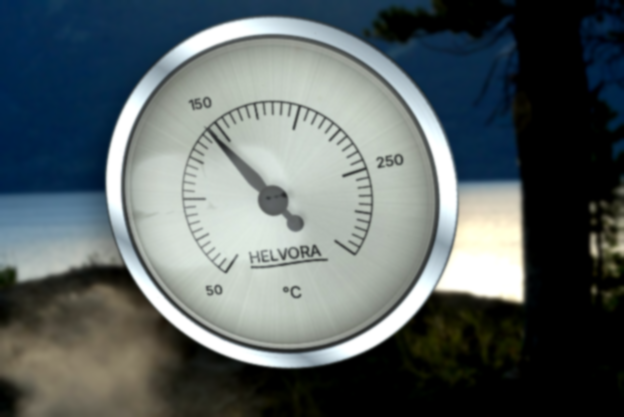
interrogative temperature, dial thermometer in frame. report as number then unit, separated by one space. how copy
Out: 145 °C
